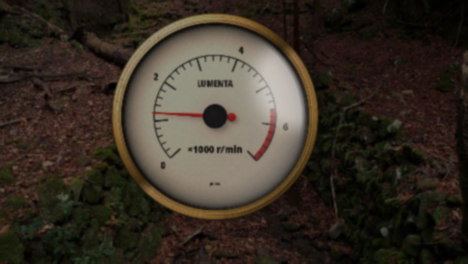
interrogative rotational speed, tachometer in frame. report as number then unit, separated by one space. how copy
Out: 1200 rpm
